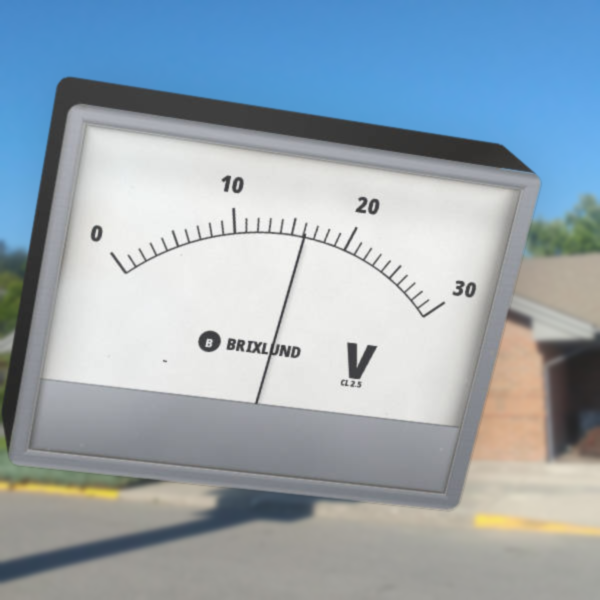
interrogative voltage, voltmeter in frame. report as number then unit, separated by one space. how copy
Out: 16 V
